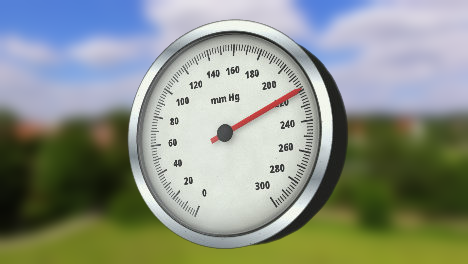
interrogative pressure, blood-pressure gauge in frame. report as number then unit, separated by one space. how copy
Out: 220 mmHg
